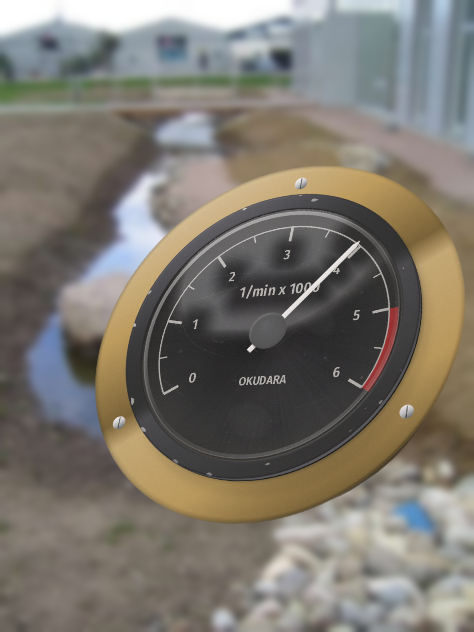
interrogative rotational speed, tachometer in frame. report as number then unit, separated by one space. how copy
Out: 4000 rpm
